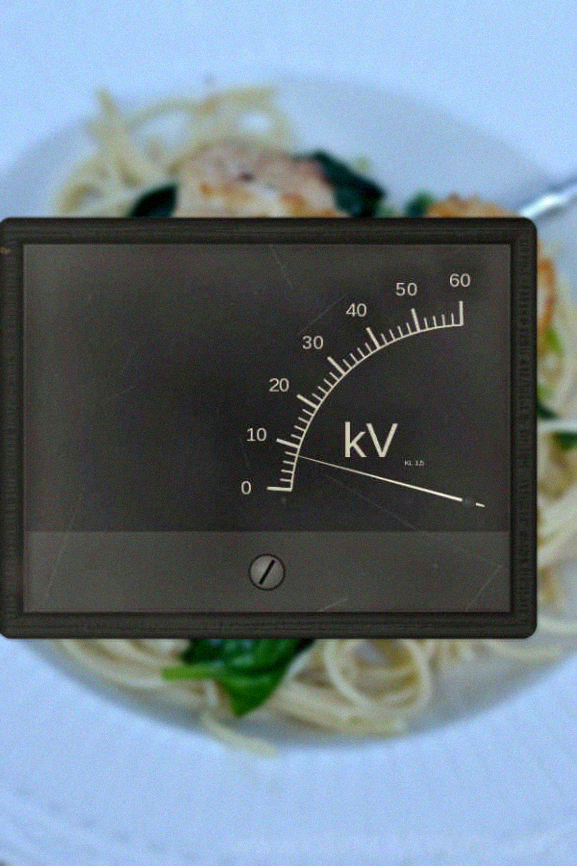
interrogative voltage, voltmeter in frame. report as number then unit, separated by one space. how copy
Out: 8 kV
